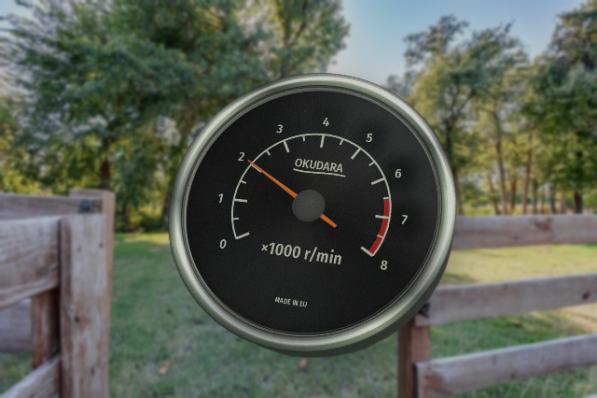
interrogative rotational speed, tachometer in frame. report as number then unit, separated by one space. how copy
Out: 2000 rpm
